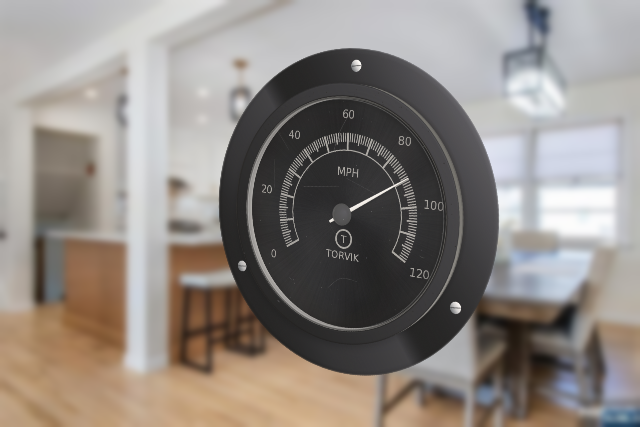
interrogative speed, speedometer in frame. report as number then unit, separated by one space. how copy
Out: 90 mph
